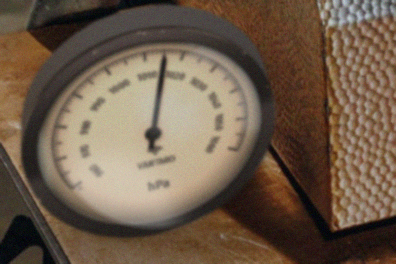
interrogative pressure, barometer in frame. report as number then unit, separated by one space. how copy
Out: 1015 hPa
